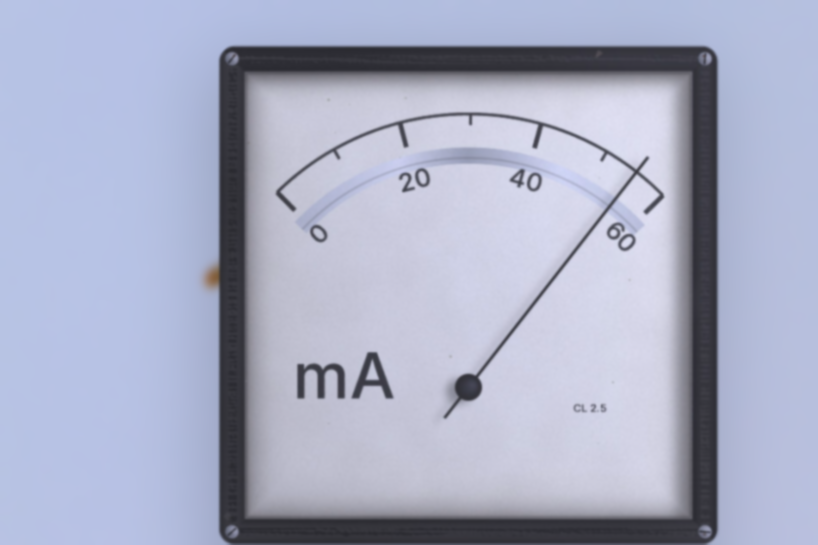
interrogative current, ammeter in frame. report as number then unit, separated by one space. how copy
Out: 55 mA
